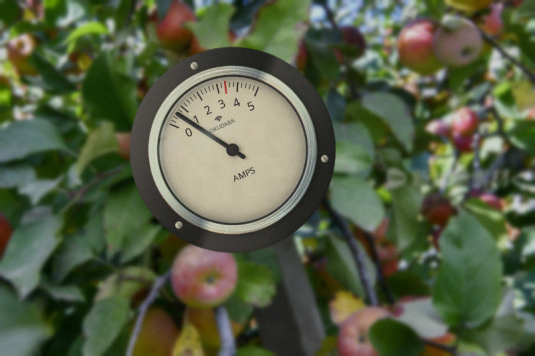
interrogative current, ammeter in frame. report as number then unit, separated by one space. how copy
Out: 0.6 A
